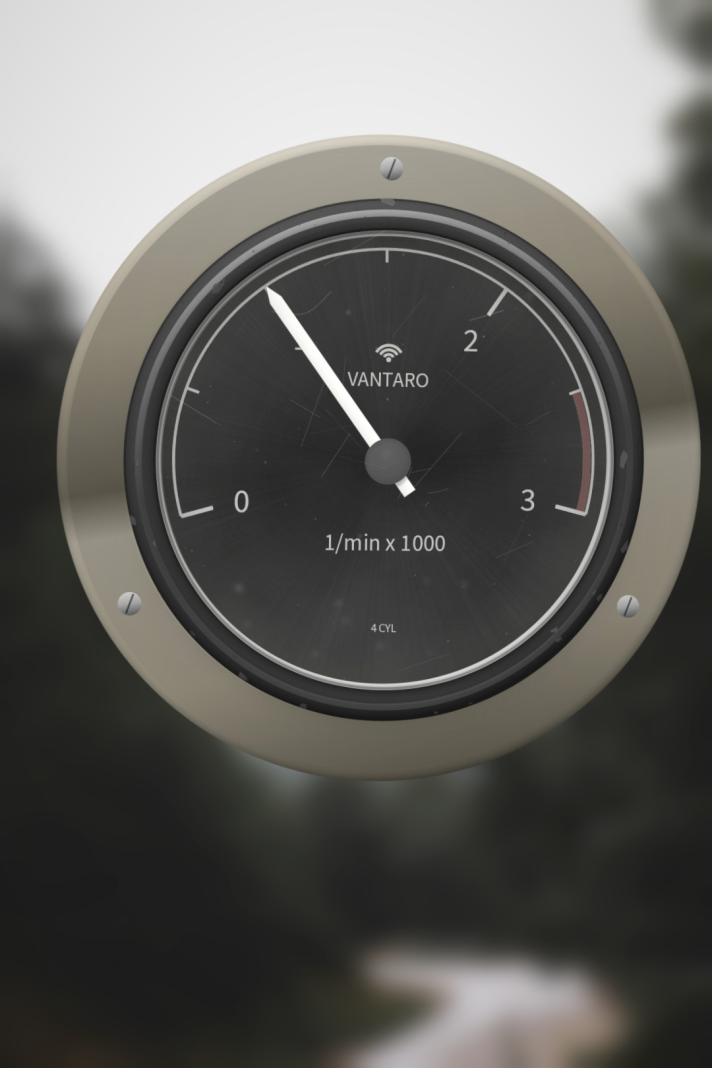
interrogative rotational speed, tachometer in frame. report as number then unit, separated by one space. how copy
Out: 1000 rpm
